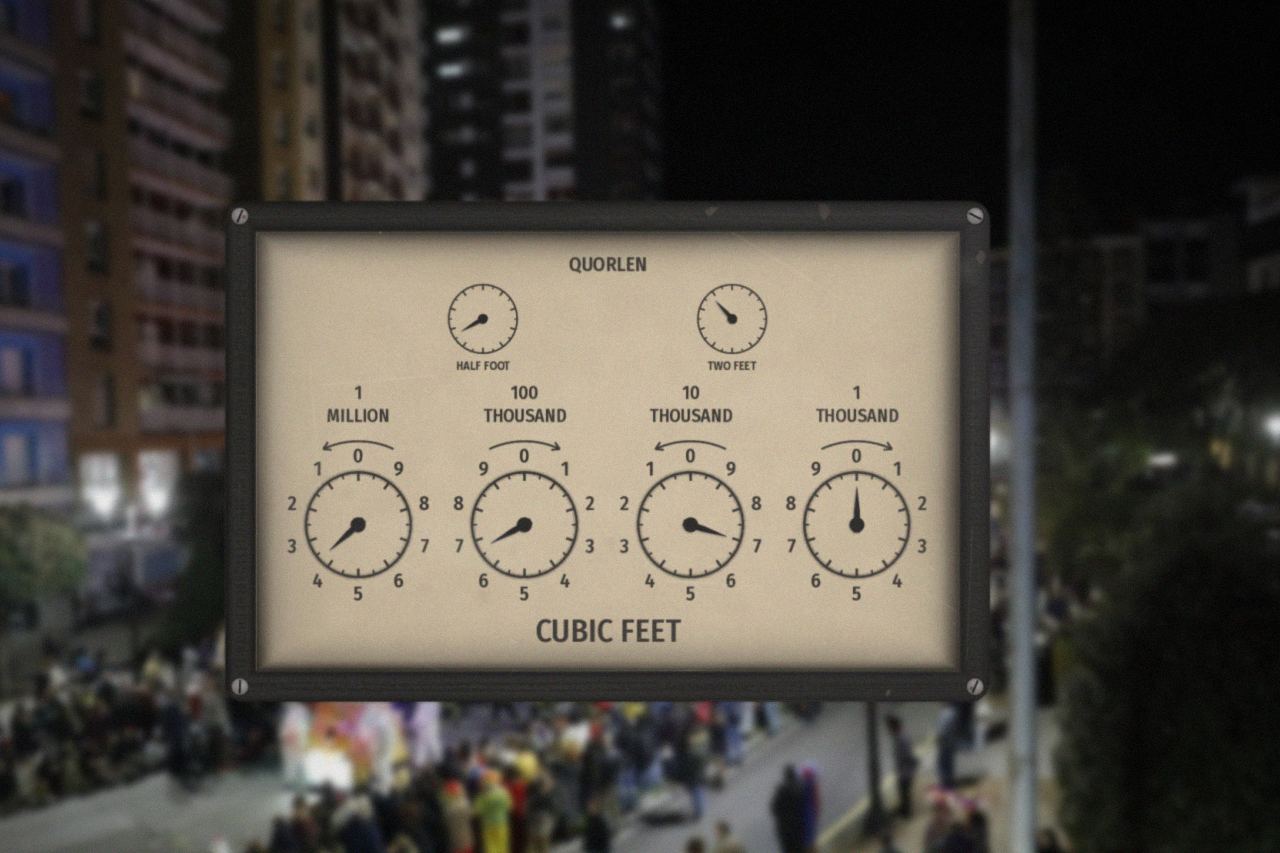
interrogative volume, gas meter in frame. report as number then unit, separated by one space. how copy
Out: 367000 ft³
